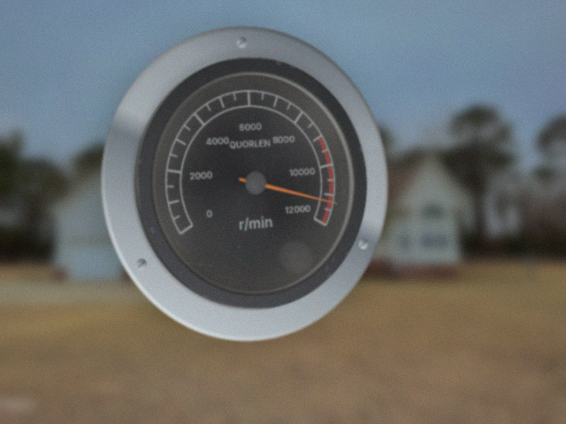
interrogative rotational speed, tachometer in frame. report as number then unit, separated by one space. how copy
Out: 11250 rpm
